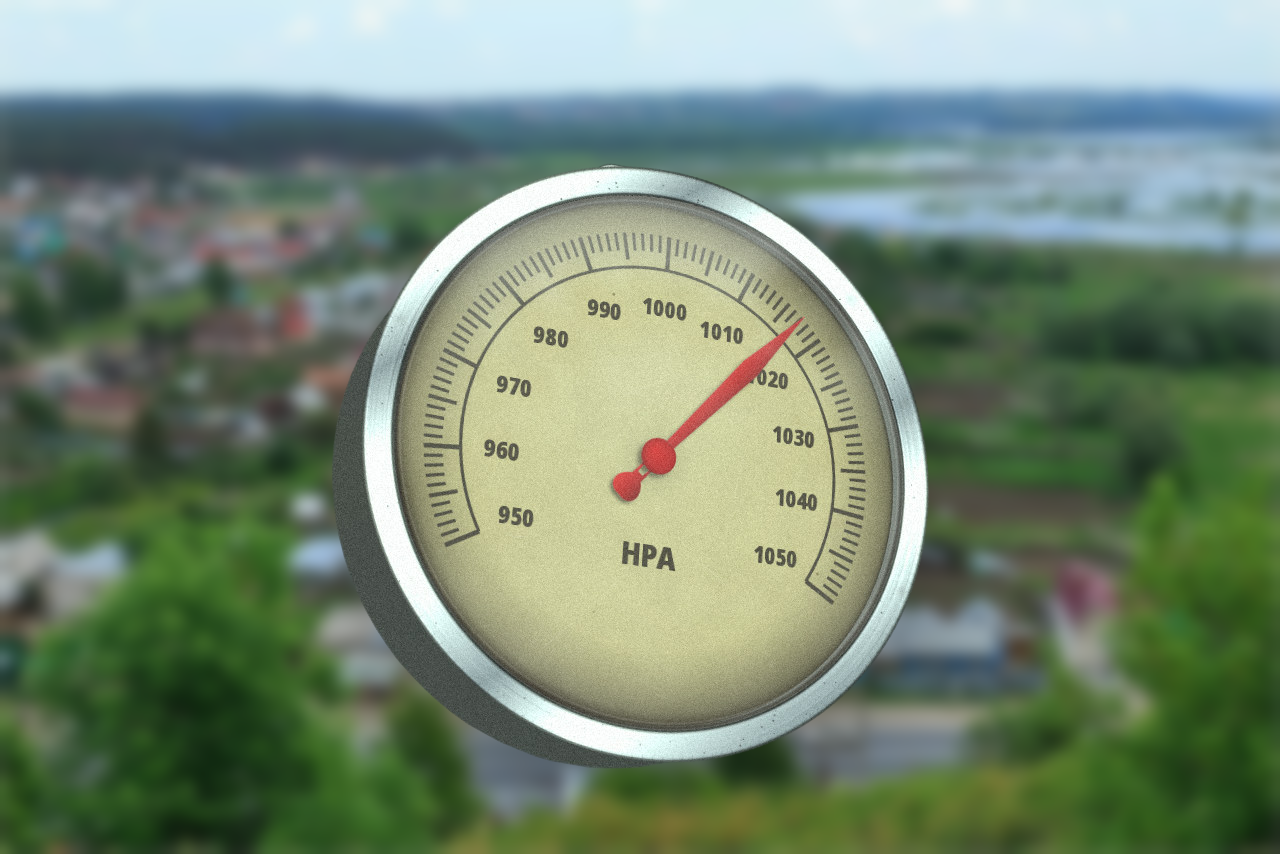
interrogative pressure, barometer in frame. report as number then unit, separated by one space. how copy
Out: 1017 hPa
